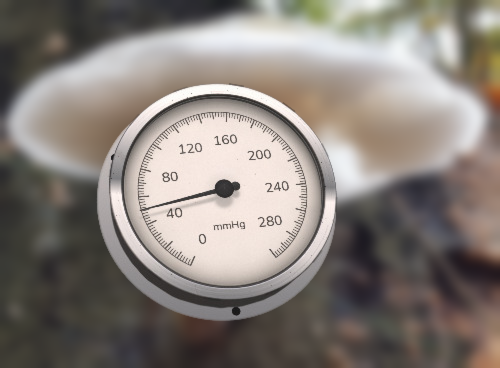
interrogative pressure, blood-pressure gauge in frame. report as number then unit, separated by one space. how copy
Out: 50 mmHg
